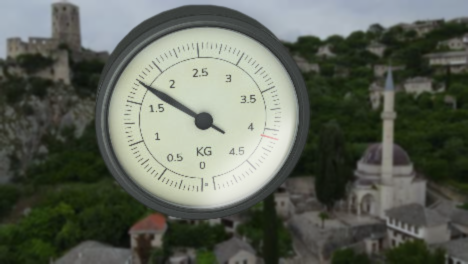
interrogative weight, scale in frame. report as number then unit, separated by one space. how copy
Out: 1.75 kg
